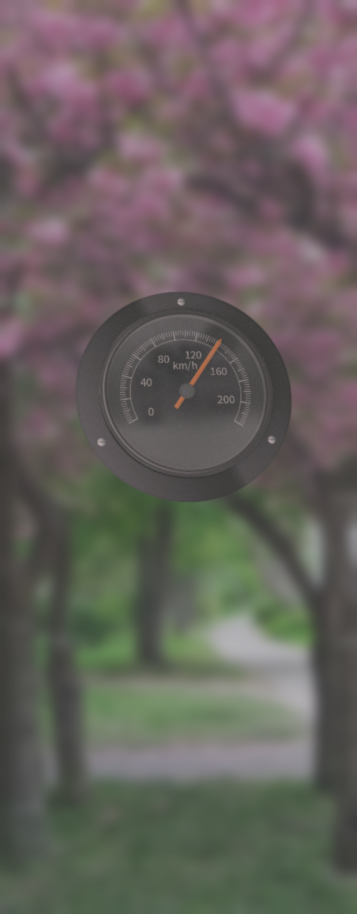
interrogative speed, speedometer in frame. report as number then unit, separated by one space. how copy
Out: 140 km/h
